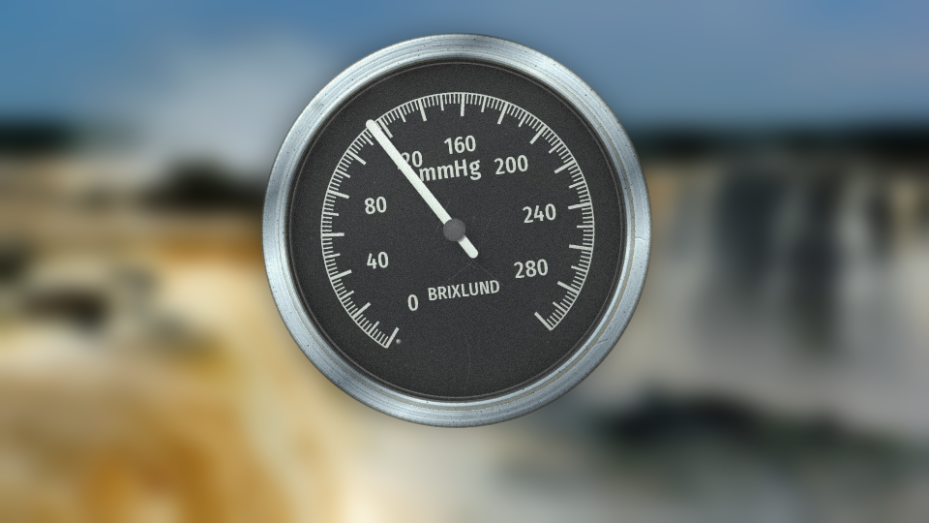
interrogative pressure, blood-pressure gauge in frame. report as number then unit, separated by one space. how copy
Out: 116 mmHg
